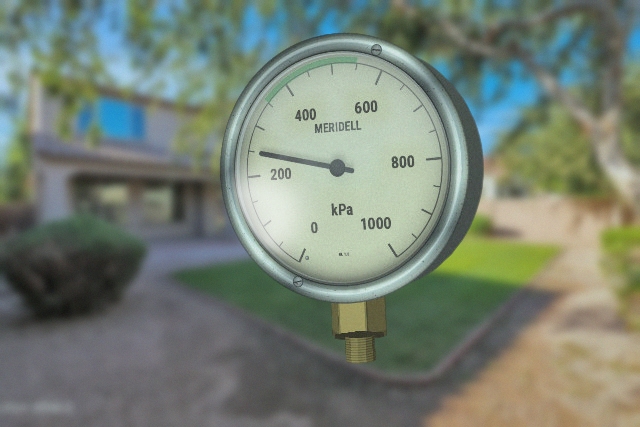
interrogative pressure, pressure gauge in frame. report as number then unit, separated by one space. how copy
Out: 250 kPa
